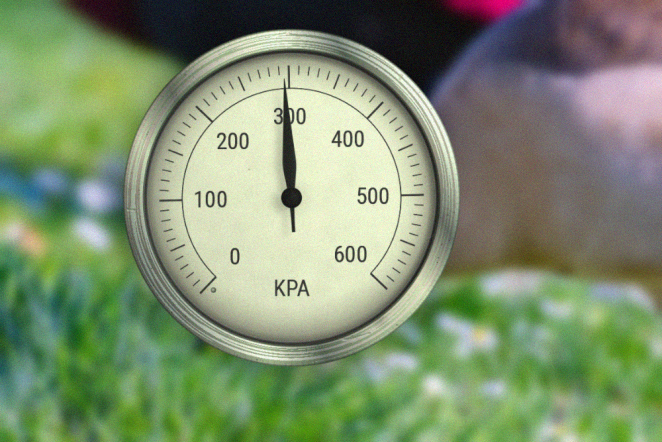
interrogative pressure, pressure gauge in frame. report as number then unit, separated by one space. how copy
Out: 295 kPa
